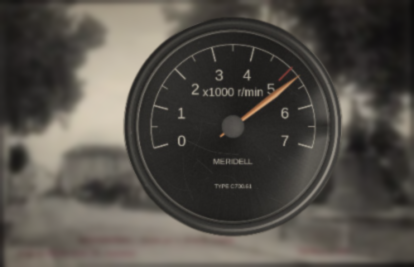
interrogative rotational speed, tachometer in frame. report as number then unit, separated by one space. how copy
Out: 5250 rpm
